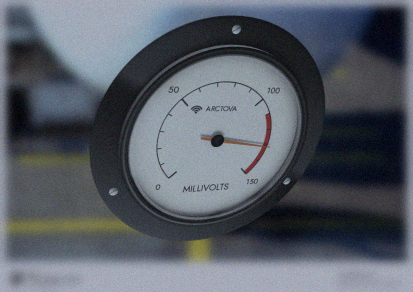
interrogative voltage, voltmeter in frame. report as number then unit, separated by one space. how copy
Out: 130 mV
